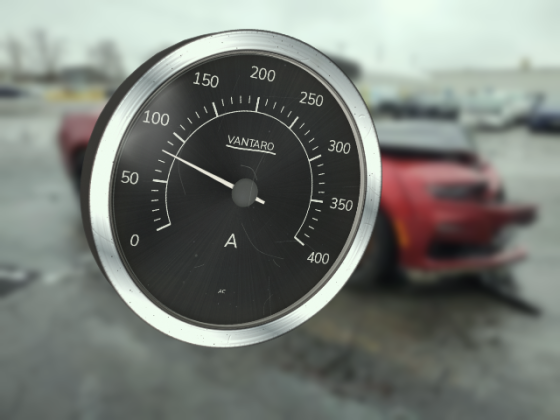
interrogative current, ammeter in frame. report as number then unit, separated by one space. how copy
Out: 80 A
